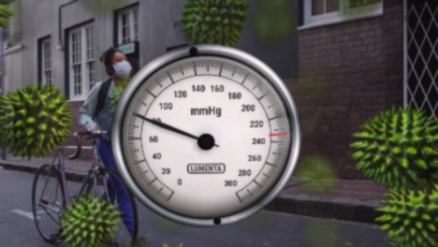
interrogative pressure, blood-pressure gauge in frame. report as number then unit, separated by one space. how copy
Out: 80 mmHg
